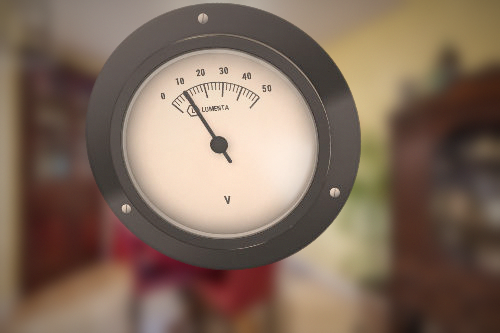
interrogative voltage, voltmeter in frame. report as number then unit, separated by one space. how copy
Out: 10 V
